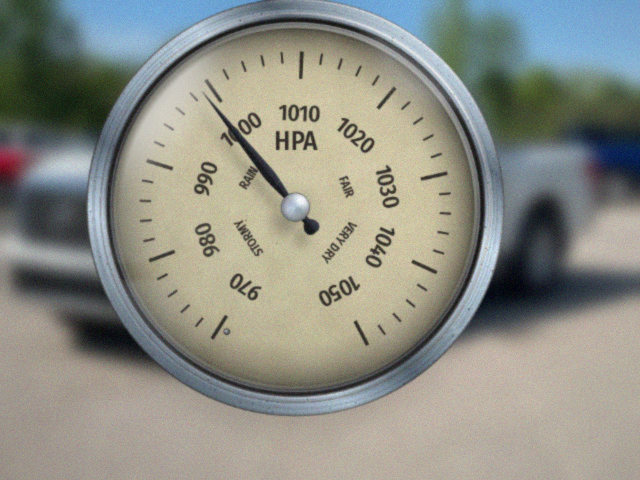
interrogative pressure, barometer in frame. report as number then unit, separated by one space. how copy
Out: 999 hPa
